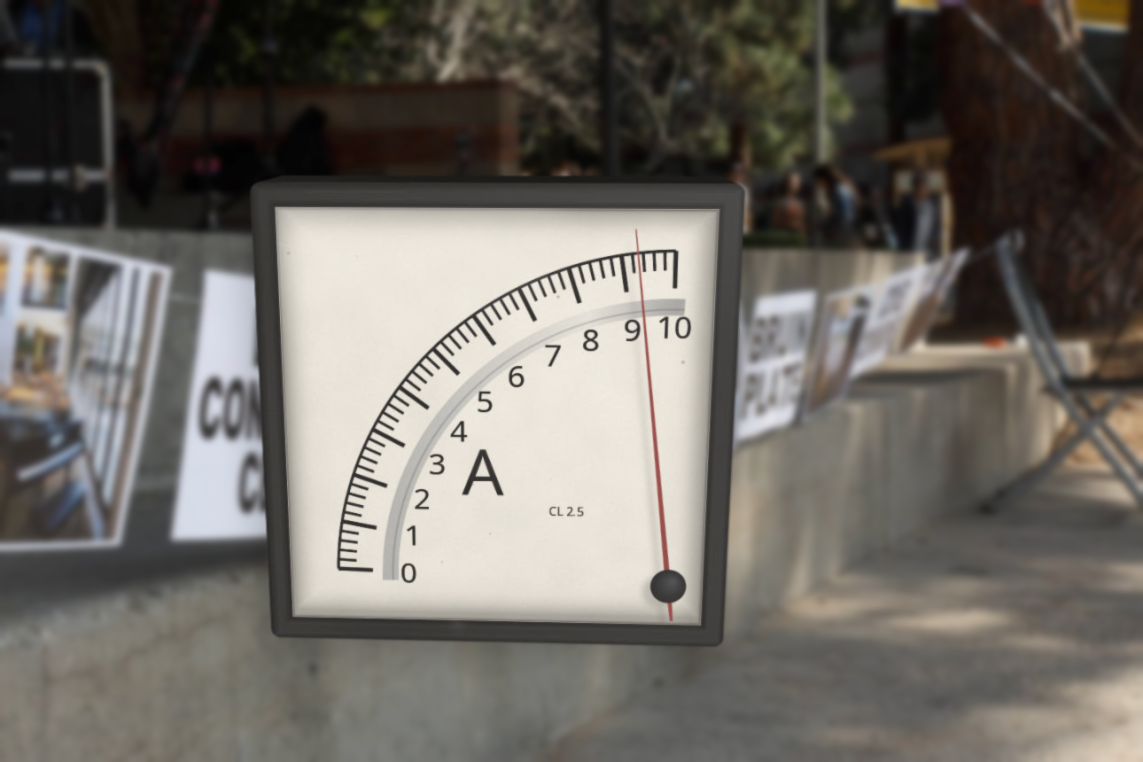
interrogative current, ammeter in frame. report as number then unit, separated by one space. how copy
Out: 9.3 A
